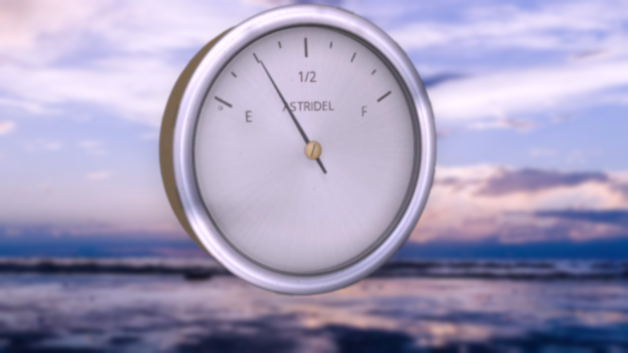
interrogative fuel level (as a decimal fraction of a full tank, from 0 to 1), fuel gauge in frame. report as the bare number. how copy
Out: 0.25
